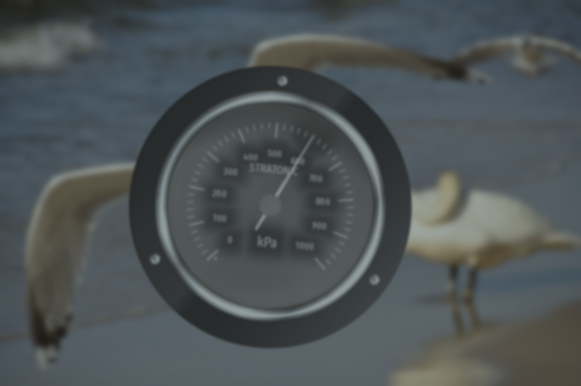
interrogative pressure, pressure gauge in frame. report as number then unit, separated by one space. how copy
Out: 600 kPa
